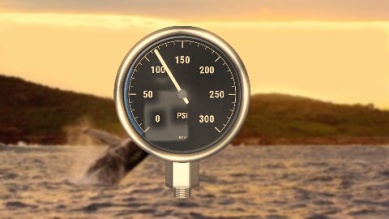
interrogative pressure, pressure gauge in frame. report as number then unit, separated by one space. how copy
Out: 115 psi
